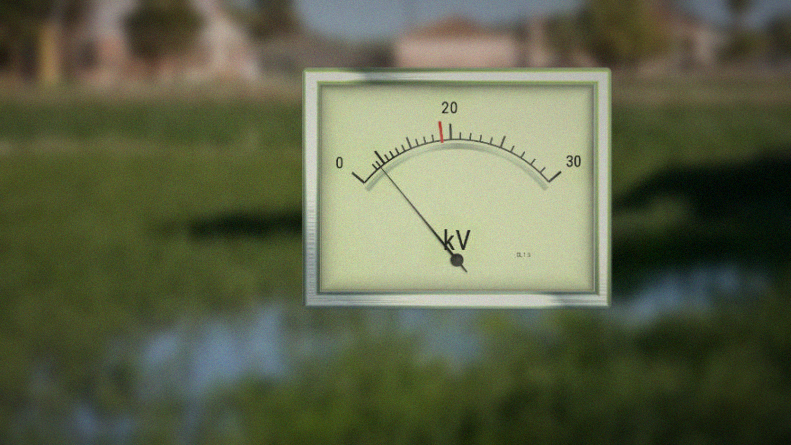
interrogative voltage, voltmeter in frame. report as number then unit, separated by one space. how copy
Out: 9 kV
